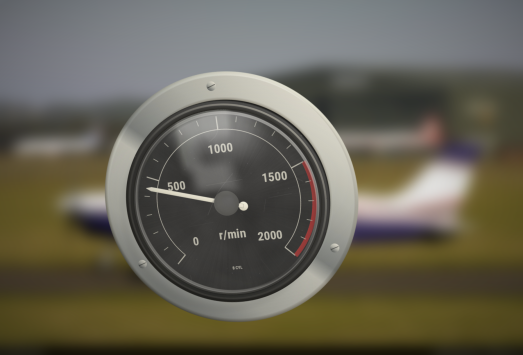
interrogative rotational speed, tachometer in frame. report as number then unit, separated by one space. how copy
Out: 450 rpm
